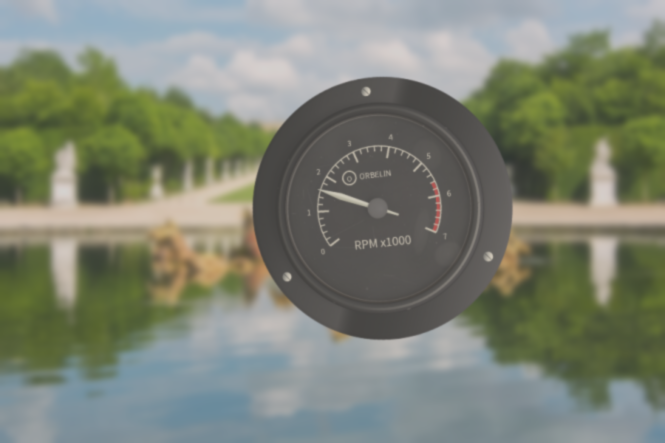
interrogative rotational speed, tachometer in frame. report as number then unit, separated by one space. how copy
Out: 1600 rpm
